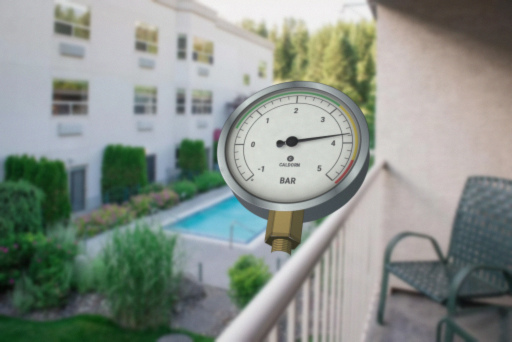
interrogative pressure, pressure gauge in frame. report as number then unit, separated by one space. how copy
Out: 3.8 bar
